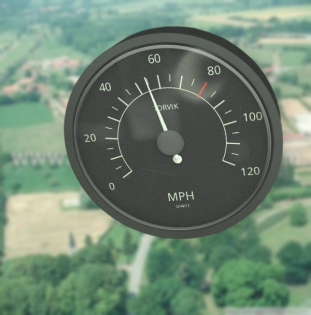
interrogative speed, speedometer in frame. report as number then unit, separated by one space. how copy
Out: 55 mph
